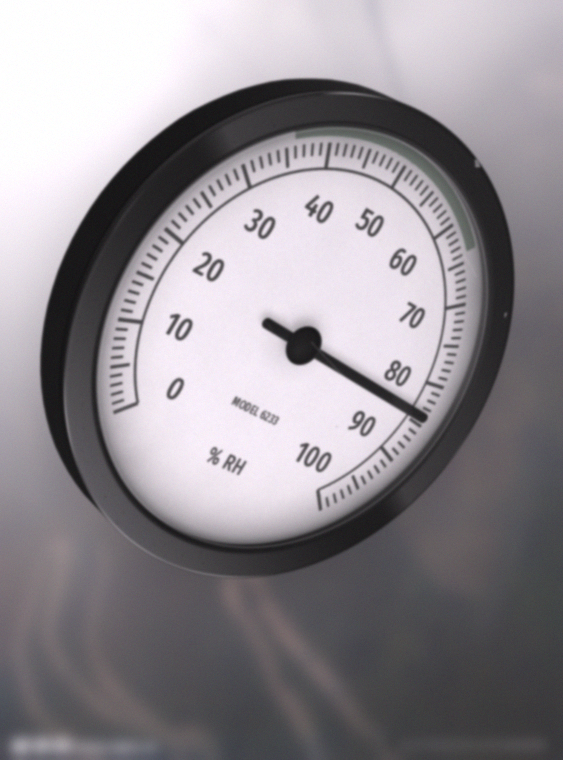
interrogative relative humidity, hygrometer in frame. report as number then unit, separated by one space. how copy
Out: 84 %
